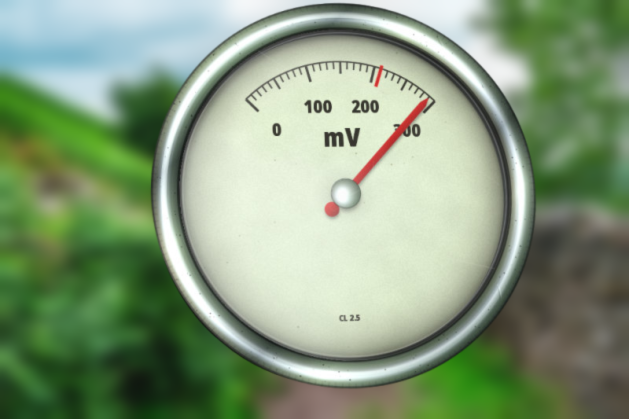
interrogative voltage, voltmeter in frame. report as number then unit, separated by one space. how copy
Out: 290 mV
